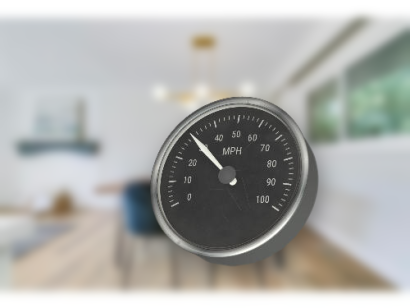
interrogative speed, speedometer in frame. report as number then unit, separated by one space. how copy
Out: 30 mph
